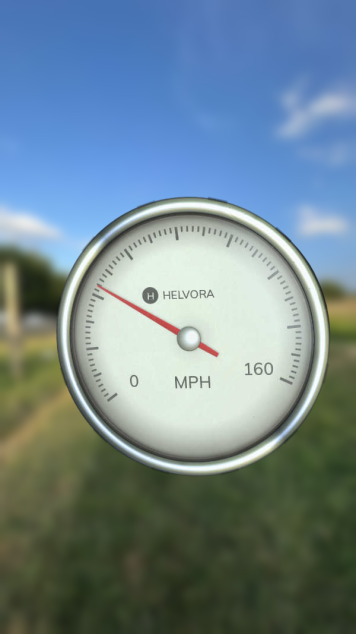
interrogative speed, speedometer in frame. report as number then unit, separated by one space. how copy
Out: 44 mph
